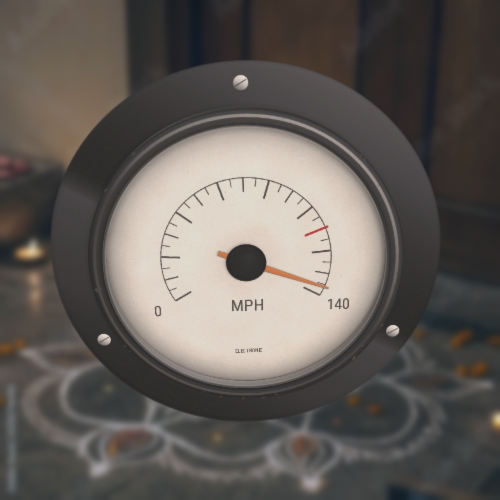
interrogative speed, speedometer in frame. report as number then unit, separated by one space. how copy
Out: 135 mph
